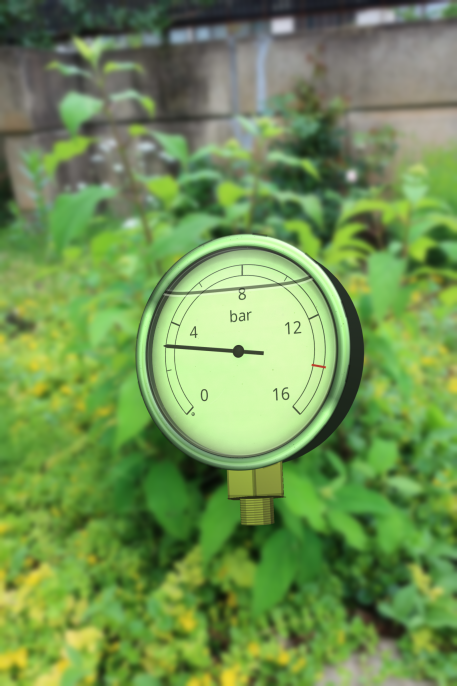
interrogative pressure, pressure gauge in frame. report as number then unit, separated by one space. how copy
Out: 3 bar
